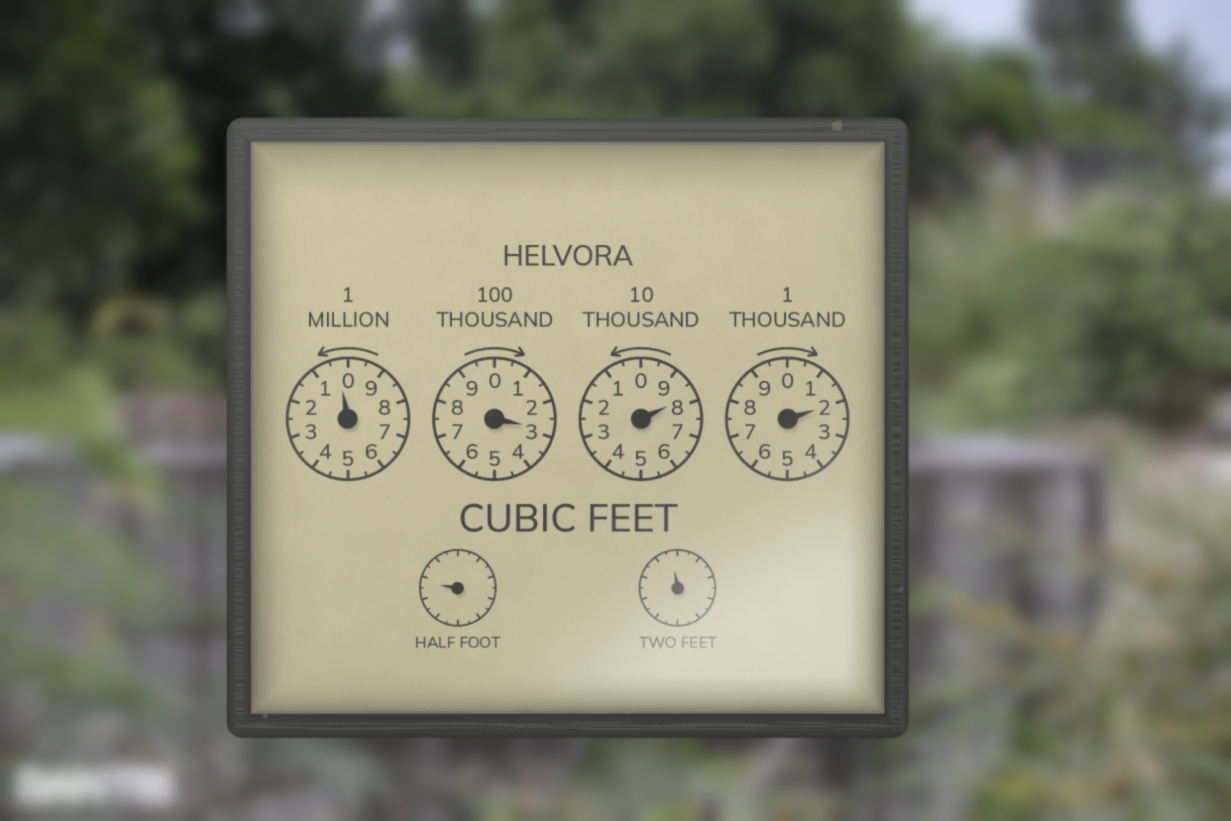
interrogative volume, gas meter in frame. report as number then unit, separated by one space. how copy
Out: 28200 ft³
